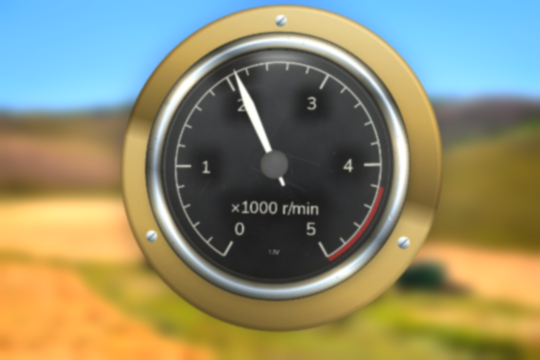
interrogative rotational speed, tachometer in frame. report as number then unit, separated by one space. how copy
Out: 2100 rpm
